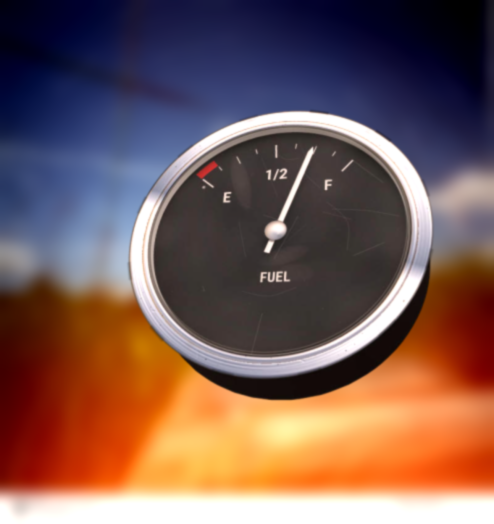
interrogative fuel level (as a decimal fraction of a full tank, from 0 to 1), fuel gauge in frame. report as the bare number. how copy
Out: 0.75
